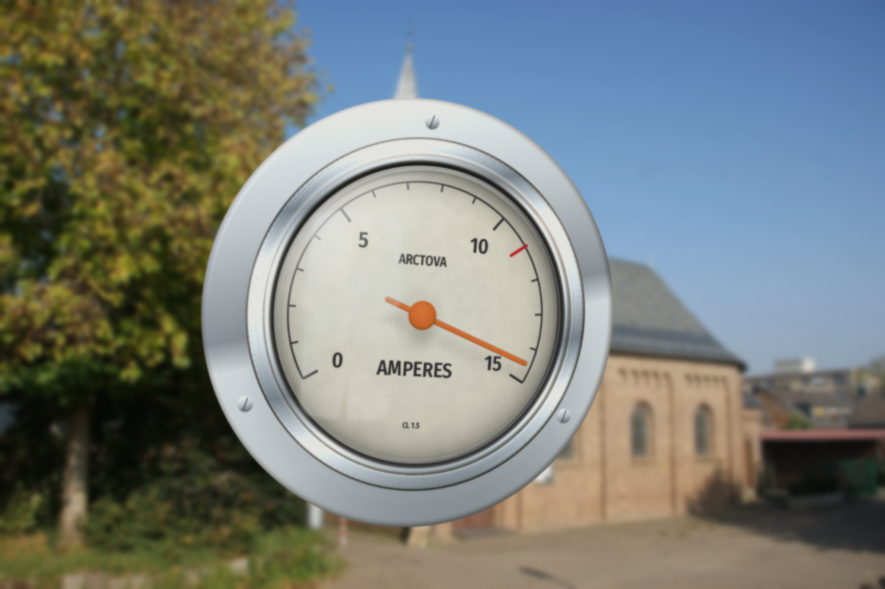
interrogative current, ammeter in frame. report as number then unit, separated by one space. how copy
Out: 14.5 A
